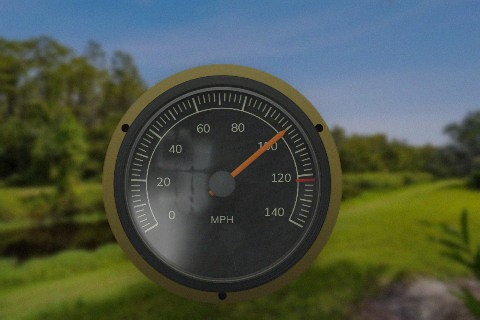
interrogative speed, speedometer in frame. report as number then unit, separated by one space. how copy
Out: 100 mph
